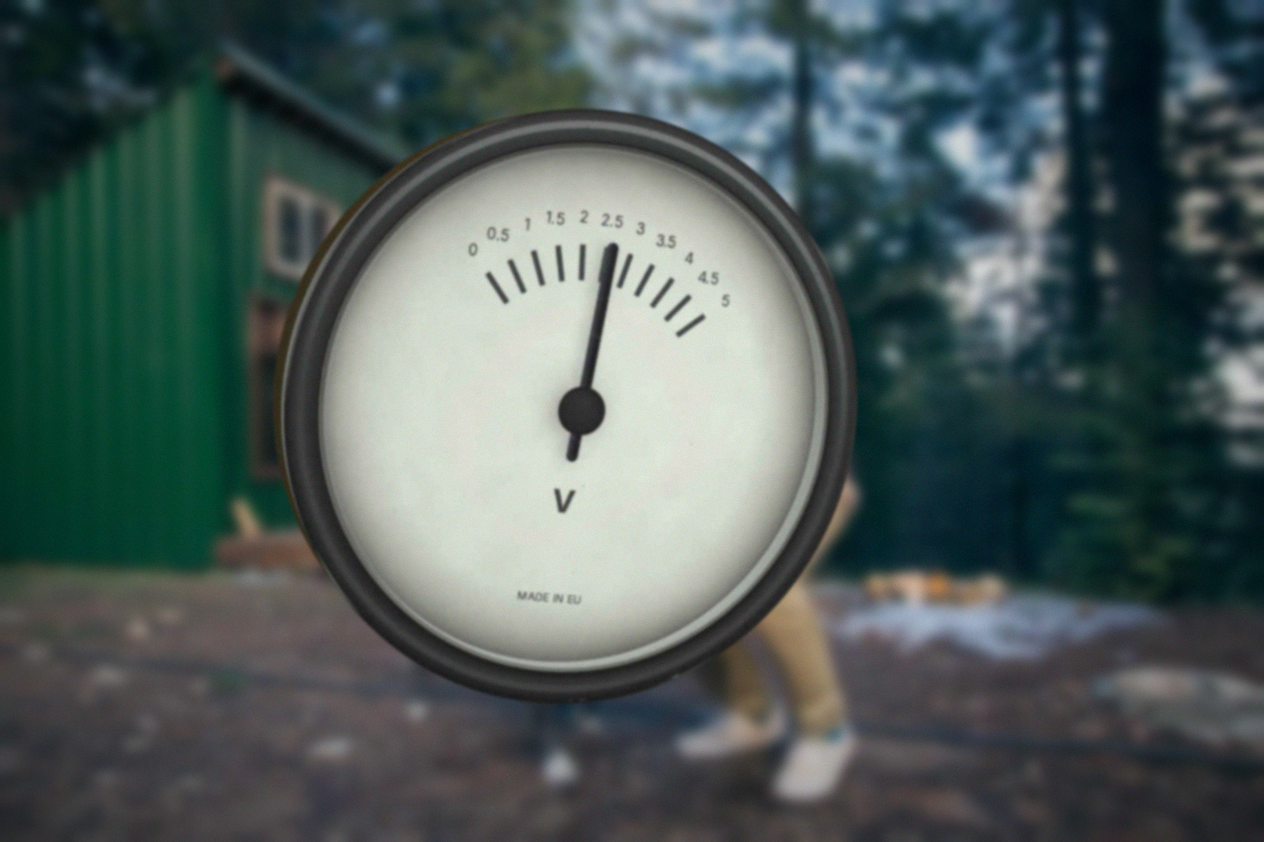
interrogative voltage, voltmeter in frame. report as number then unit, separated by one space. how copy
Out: 2.5 V
